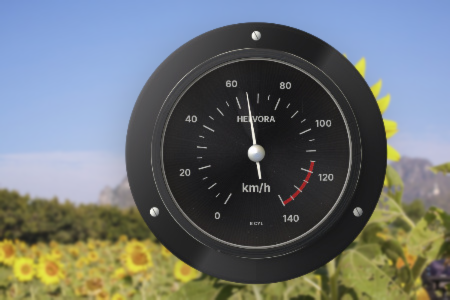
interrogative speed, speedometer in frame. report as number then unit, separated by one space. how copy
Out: 65 km/h
